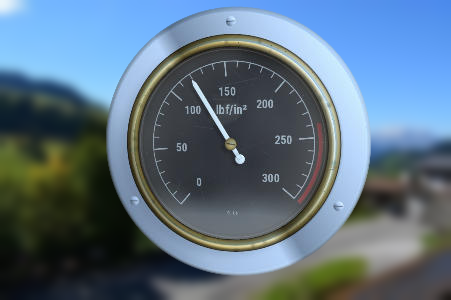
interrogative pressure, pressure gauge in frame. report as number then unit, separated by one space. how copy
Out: 120 psi
